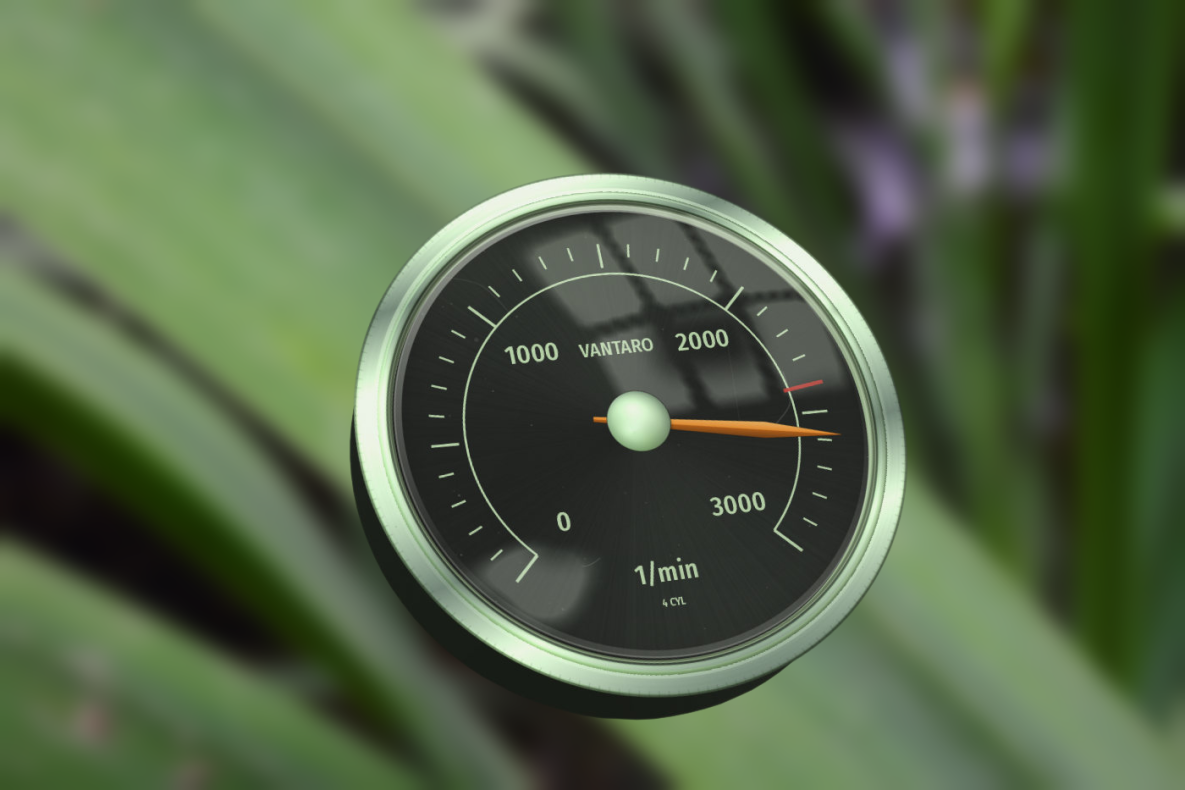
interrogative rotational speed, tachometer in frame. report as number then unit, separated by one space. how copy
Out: 2600 rpm
